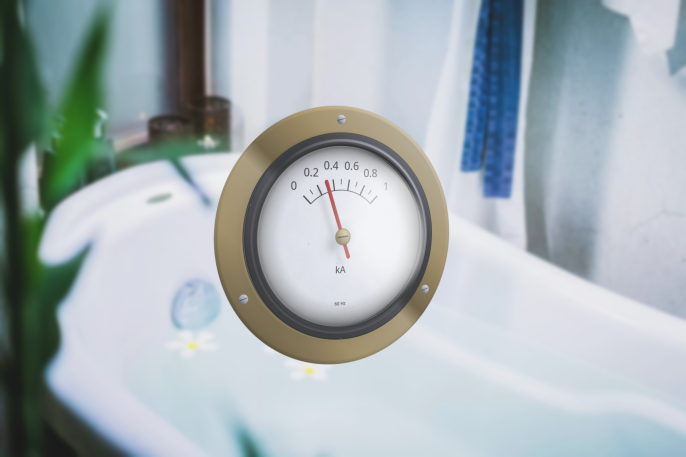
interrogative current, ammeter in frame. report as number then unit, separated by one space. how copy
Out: 0.3 kA
